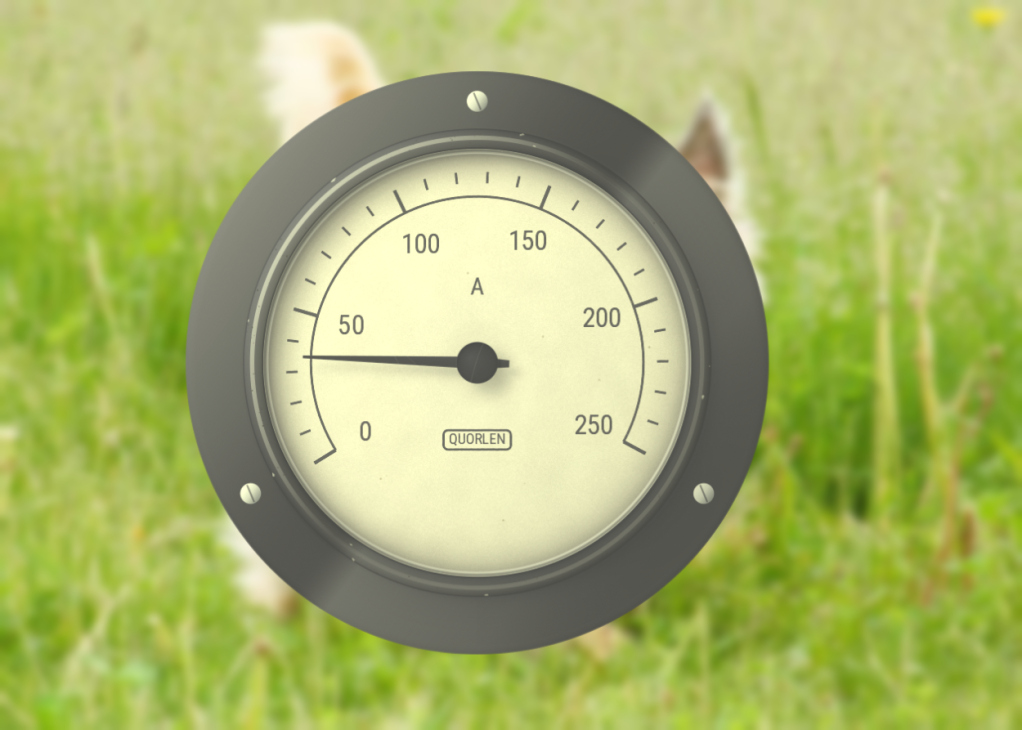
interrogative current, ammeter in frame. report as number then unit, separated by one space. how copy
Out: 35 A
